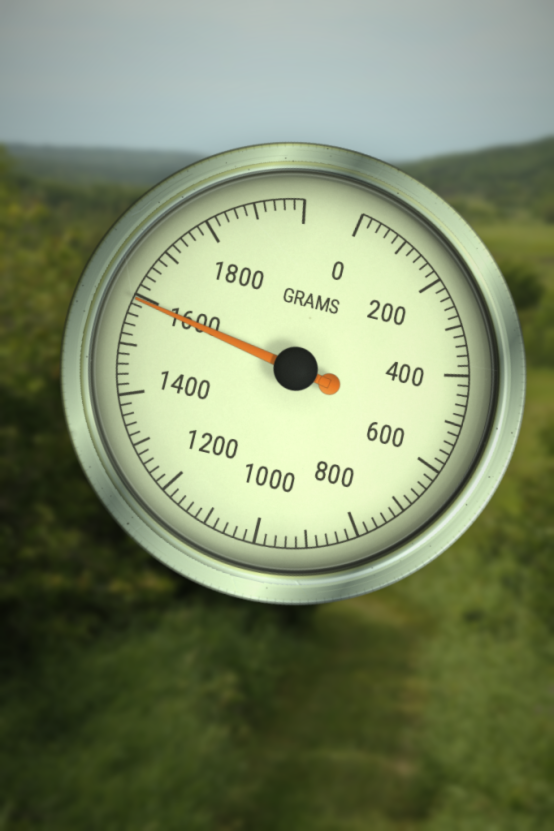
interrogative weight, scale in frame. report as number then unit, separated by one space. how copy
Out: 1590 g
